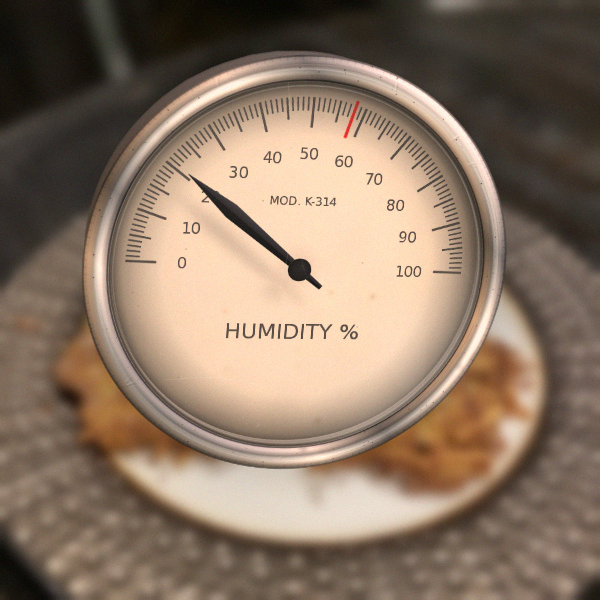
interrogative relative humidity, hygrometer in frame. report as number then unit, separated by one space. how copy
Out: 21 %
